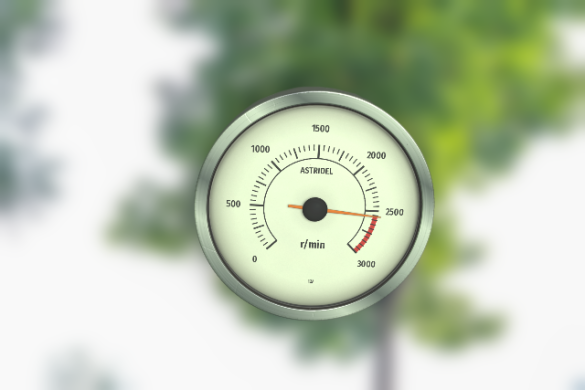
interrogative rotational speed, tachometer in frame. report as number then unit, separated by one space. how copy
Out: 2550 rpm
